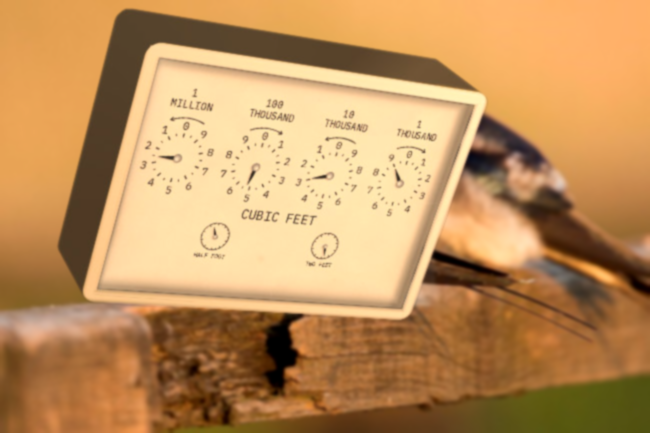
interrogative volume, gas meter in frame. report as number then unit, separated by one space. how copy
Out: 252900 ft³
